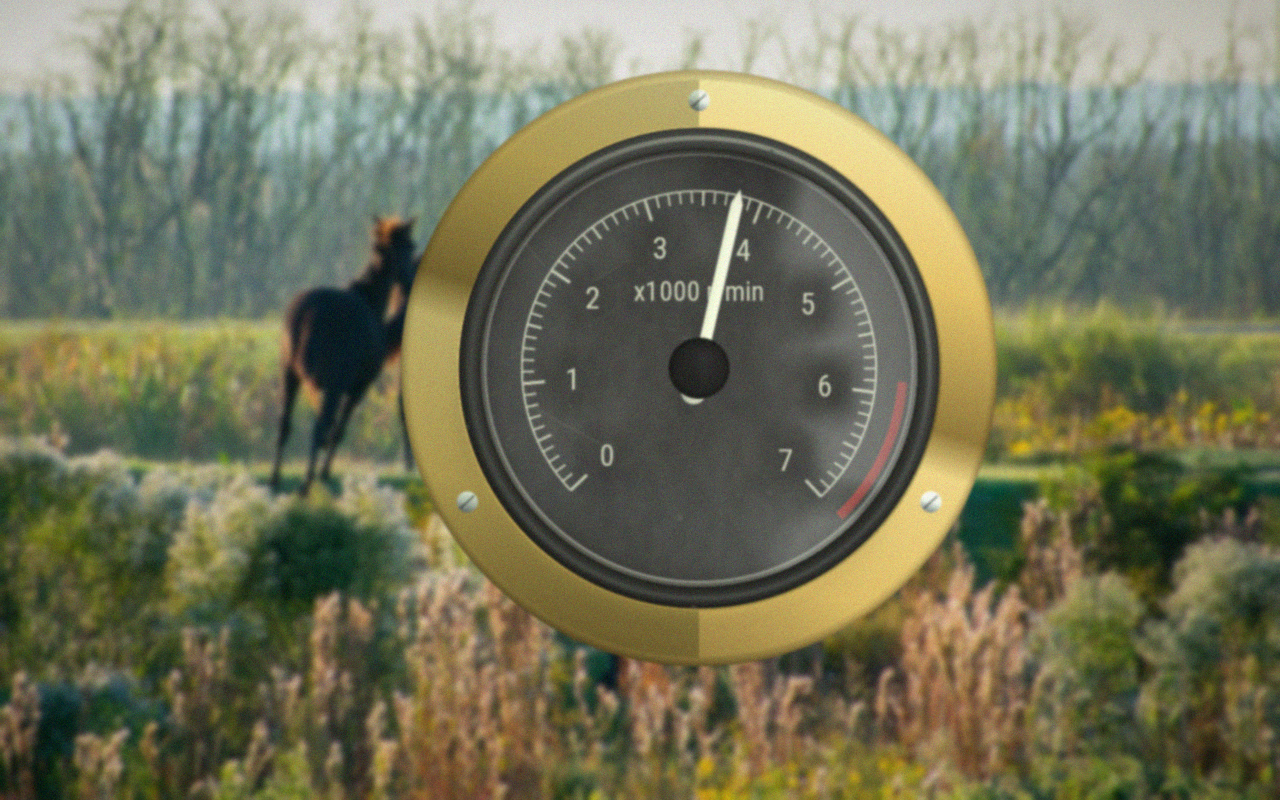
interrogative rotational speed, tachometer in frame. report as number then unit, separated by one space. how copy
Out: 3800 rpm
